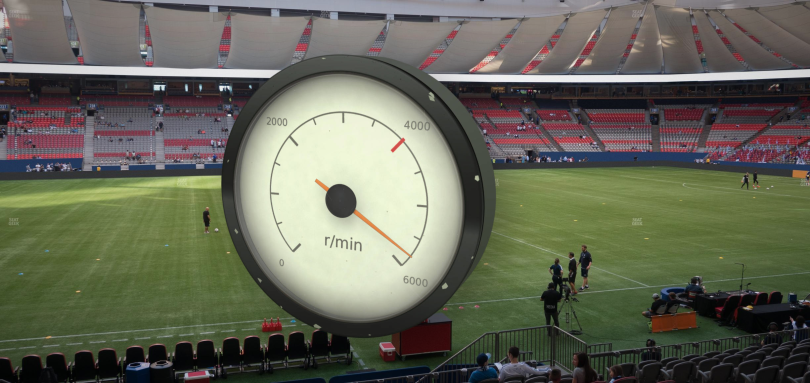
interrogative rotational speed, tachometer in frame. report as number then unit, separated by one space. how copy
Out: 5750 rpm
